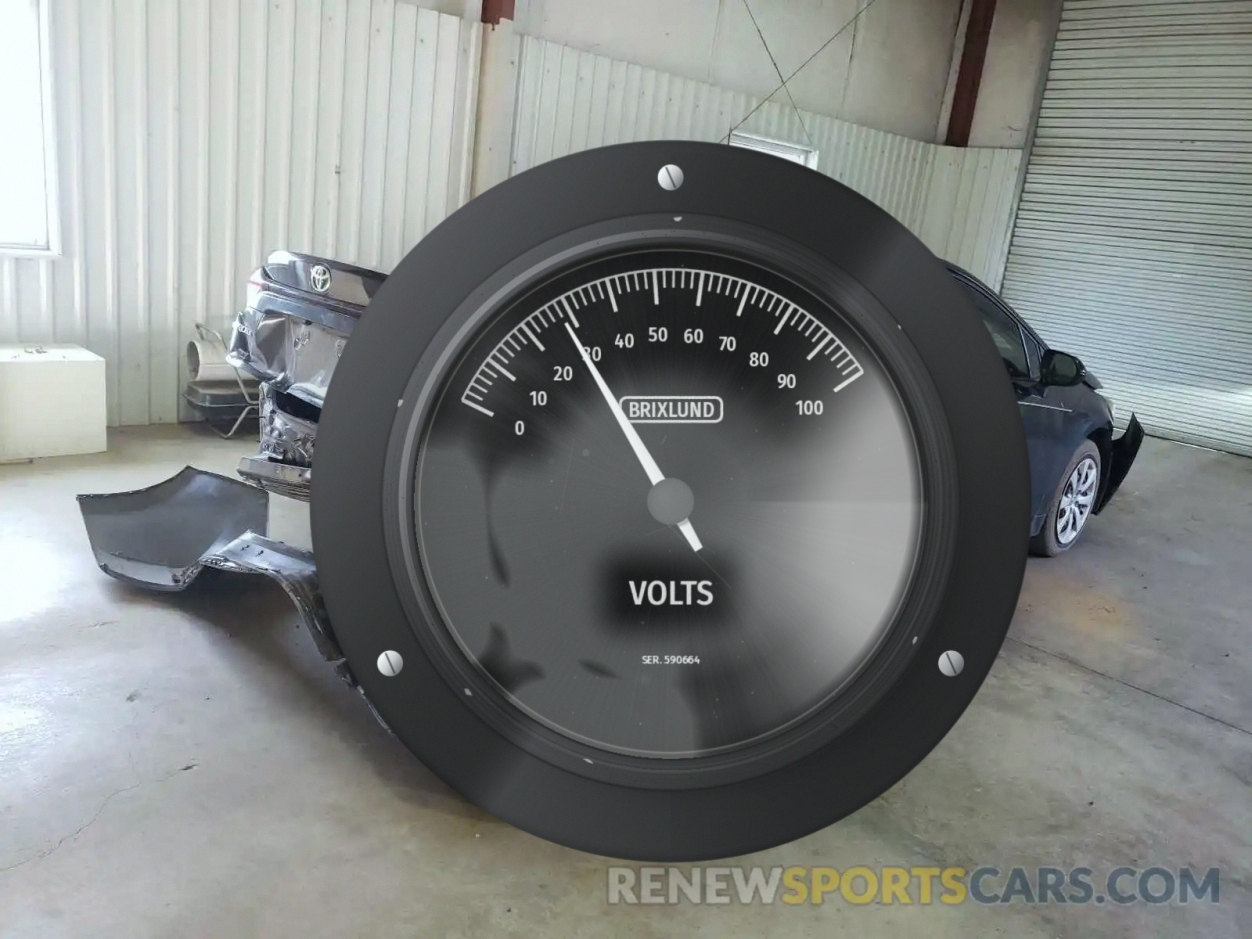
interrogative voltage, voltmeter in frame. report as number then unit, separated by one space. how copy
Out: 28 V
